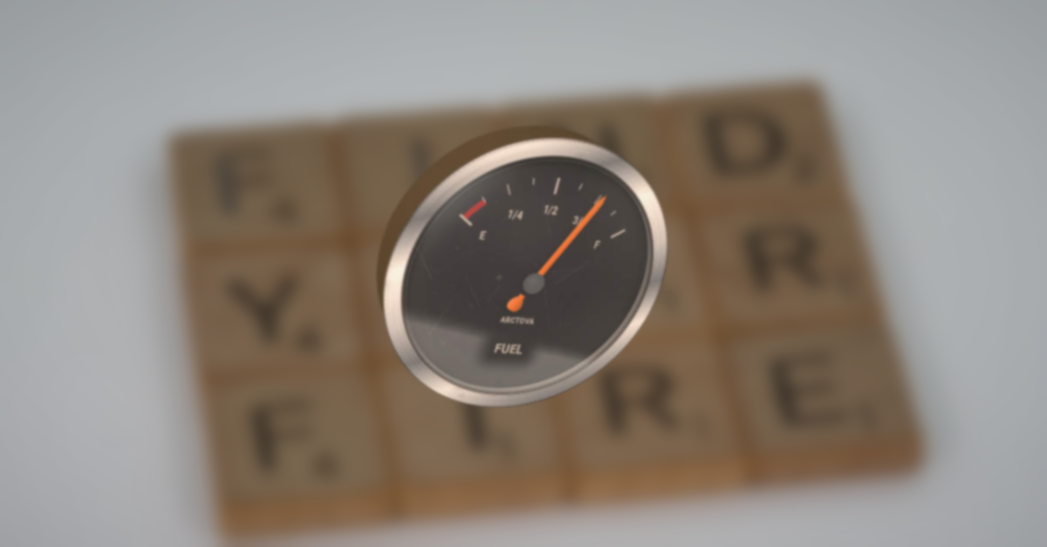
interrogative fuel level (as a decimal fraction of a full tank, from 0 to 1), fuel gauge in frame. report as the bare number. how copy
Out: 0.75
